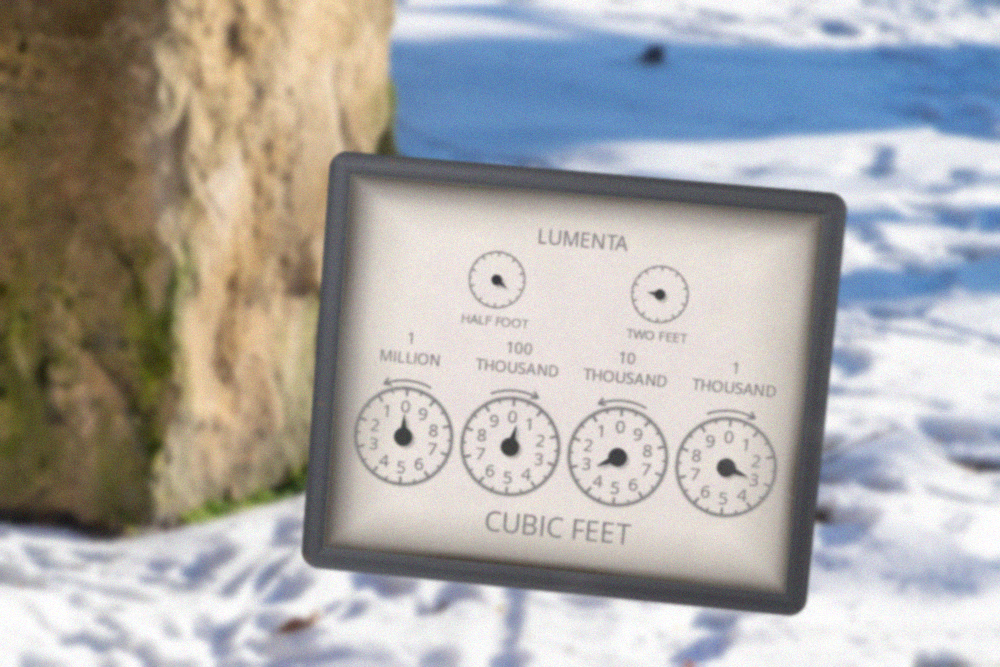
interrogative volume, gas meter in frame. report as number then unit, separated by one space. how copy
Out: 3300 ft³
